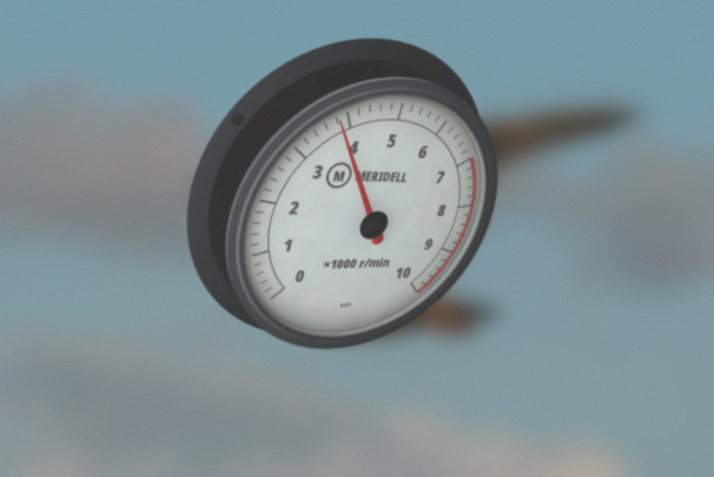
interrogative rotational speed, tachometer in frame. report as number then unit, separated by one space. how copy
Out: 3800 rpm
